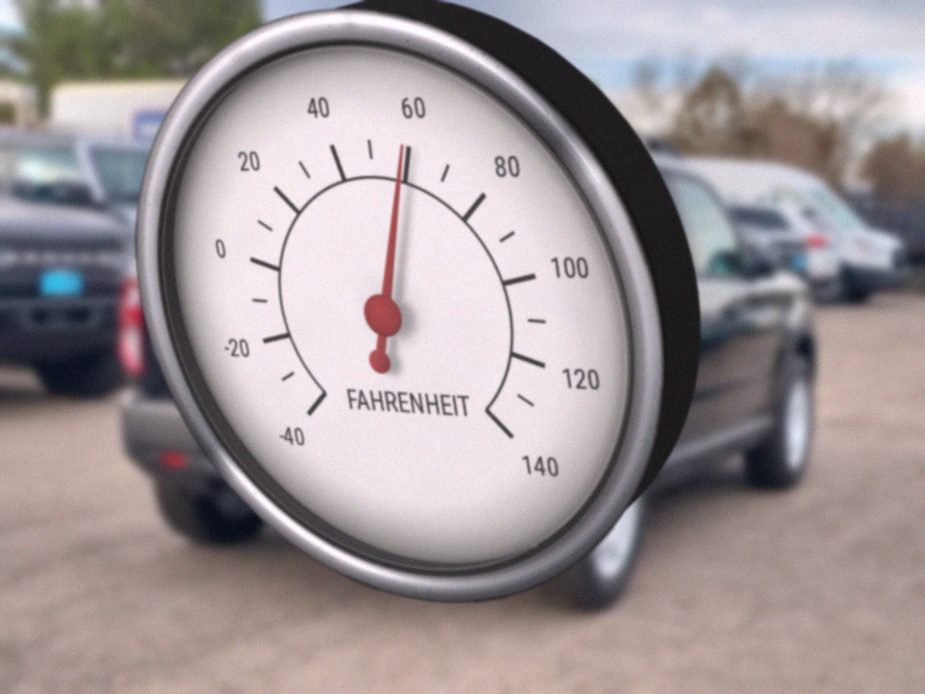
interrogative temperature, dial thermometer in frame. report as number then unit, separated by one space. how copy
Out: 60 °F
